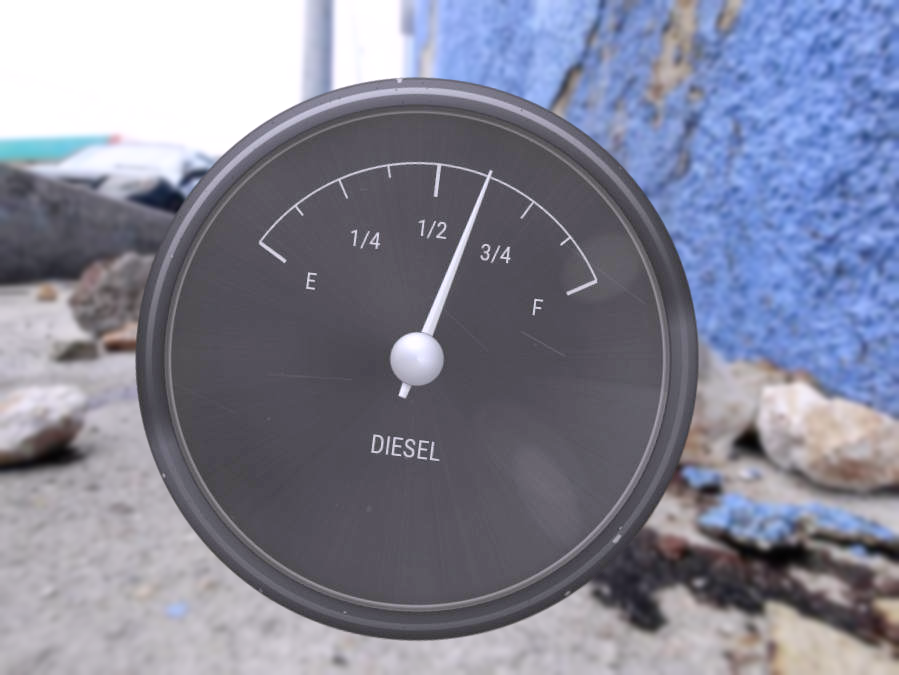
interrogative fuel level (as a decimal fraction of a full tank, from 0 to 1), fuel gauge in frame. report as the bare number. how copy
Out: 0.625
